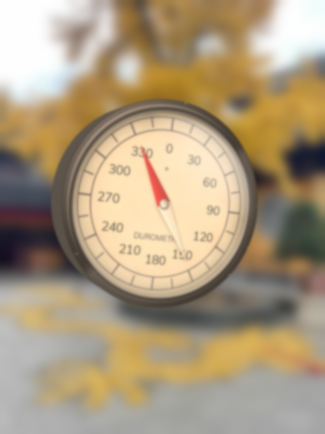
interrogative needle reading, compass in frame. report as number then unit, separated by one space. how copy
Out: 330 °
